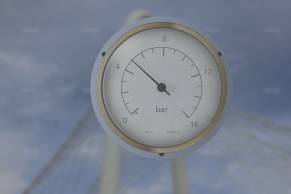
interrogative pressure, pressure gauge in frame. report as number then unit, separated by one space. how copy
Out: 5 bar
